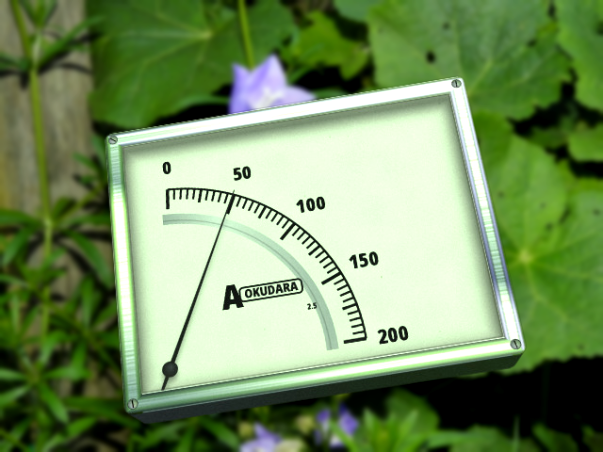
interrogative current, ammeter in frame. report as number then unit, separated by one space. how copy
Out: 50 A
